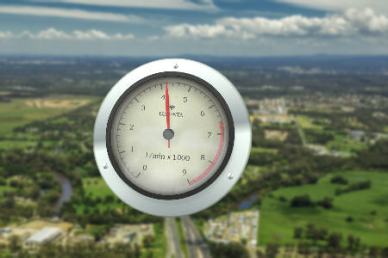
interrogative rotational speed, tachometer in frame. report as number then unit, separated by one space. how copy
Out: 4200 rpm
